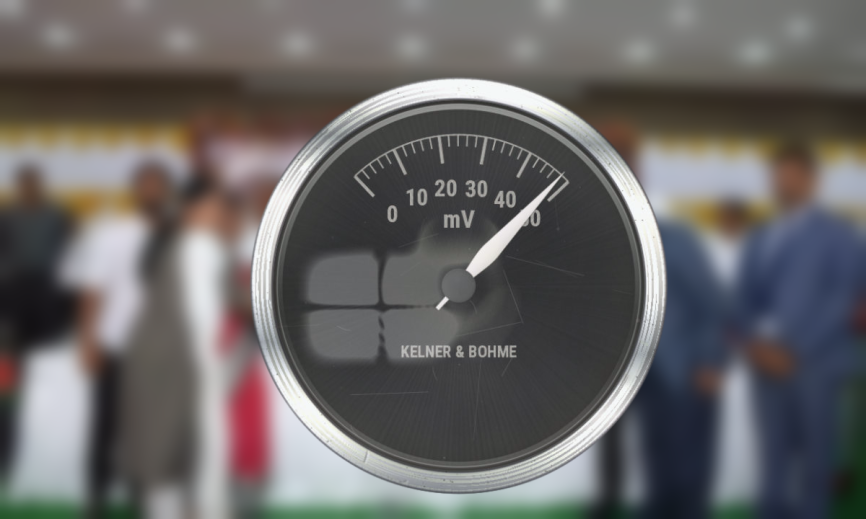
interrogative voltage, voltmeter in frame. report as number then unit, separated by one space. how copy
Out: 48 mV
